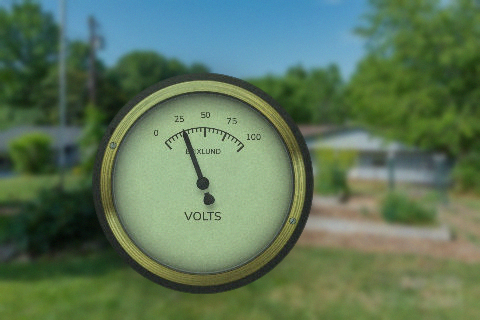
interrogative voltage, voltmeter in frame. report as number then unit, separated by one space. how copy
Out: 25 V
